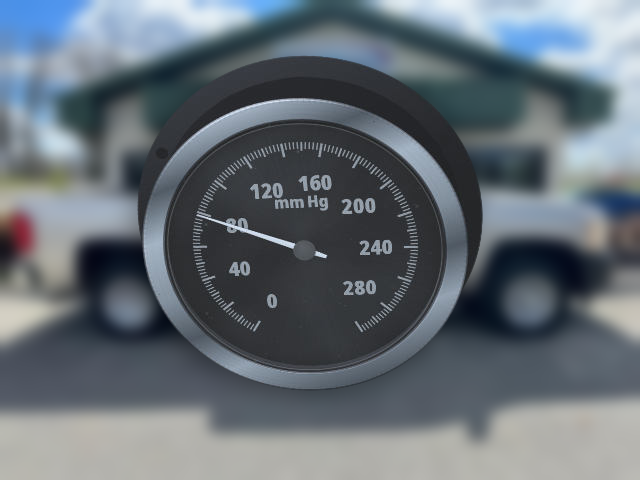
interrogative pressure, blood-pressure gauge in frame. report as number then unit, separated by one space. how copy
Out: 80 mmHg
